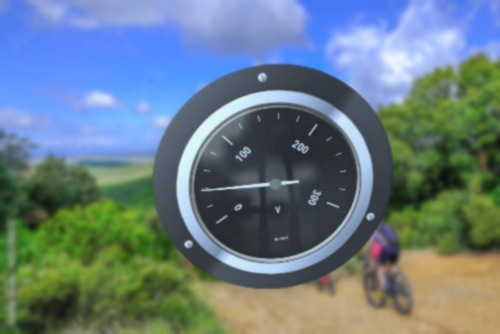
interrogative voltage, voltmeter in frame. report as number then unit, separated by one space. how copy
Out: 40 V
